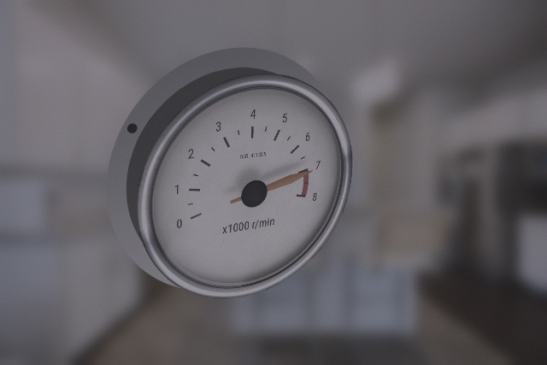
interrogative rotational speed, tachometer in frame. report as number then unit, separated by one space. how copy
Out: 7000 rpm
